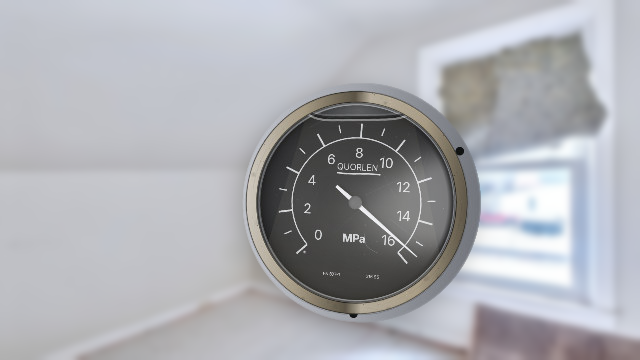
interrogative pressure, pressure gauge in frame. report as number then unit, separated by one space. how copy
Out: 15.5 MPa
